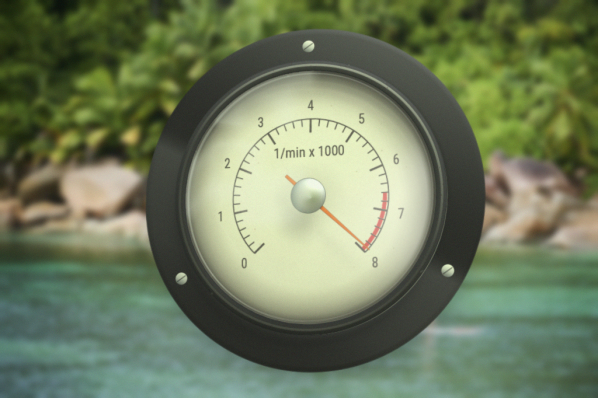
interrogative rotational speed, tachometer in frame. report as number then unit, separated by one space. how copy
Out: 7900 rpm
